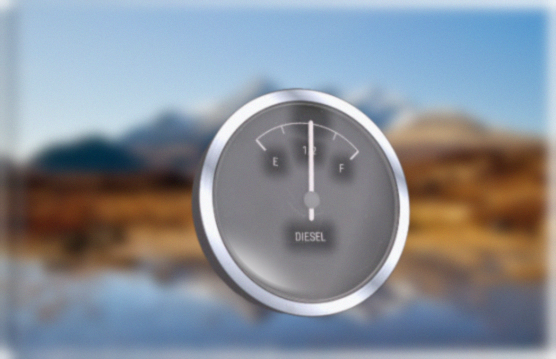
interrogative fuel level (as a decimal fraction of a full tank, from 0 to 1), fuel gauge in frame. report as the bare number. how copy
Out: 0.5
